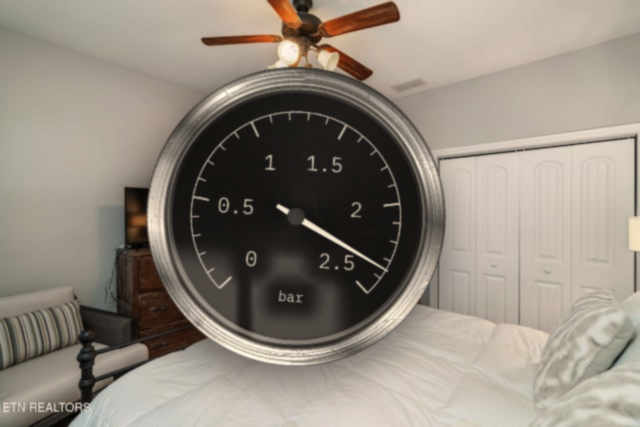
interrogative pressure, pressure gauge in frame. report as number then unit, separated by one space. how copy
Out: 2.35 bar
